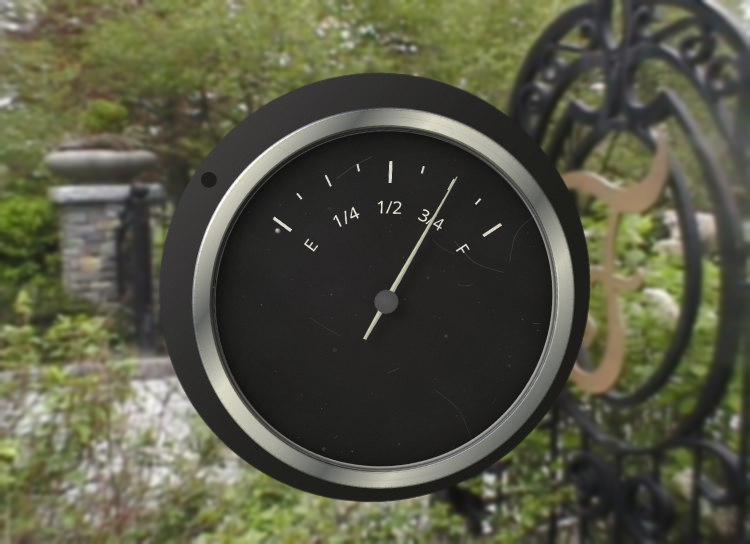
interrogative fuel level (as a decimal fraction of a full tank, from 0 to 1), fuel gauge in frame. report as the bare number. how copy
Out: 0.75
